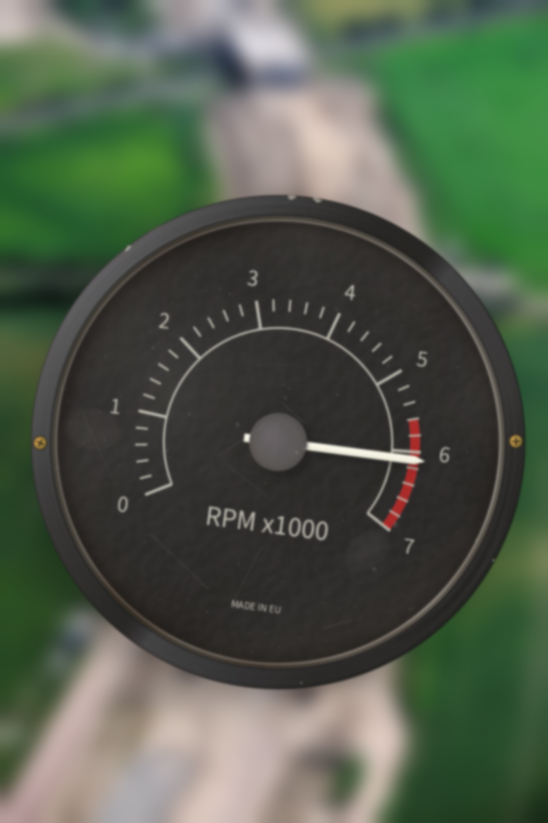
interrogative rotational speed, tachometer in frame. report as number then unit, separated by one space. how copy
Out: 6100 rpm
